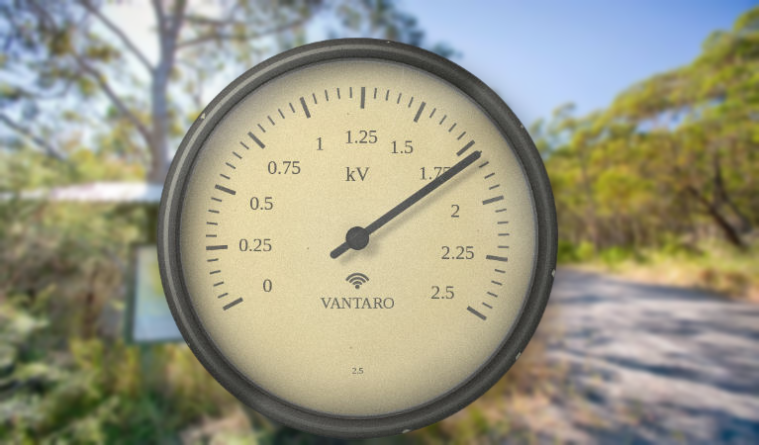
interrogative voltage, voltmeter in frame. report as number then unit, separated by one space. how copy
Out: 1.8 kV
